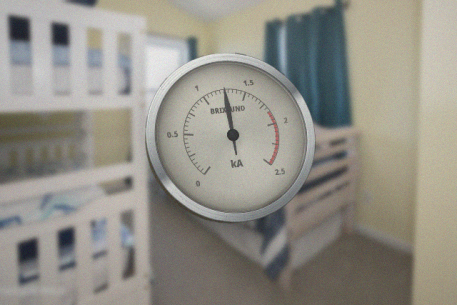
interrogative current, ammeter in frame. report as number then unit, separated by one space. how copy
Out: 1.25 kA
